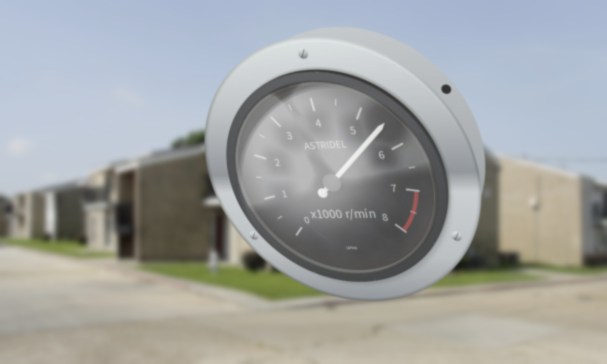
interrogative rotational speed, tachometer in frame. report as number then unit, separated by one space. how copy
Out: 5500 rpm
